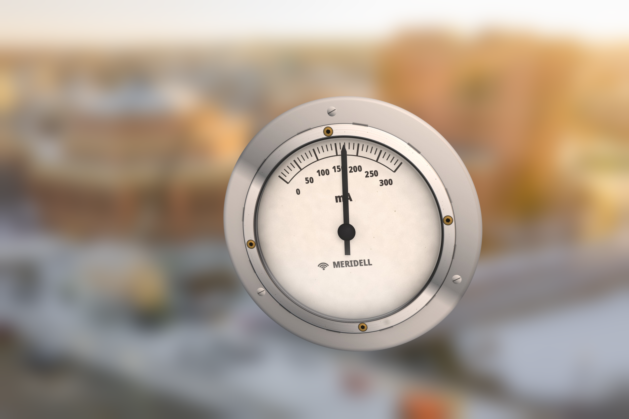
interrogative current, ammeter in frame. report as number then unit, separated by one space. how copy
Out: 170 mA
